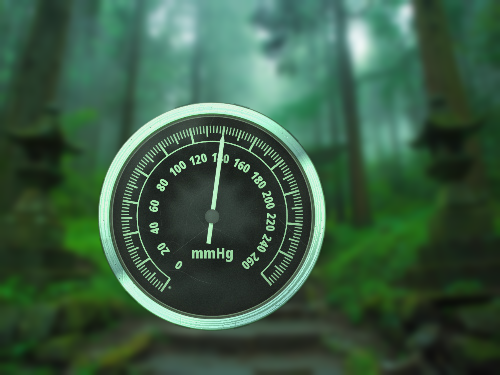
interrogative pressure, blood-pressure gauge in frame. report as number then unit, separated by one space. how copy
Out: 140 mmHg
